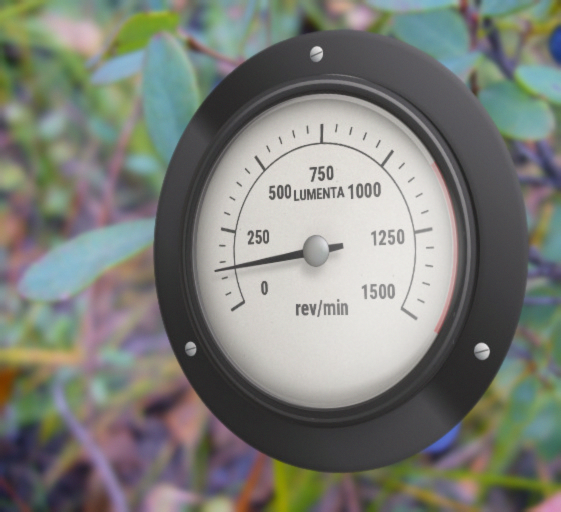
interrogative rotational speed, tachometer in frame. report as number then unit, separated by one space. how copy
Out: 125 rpm
